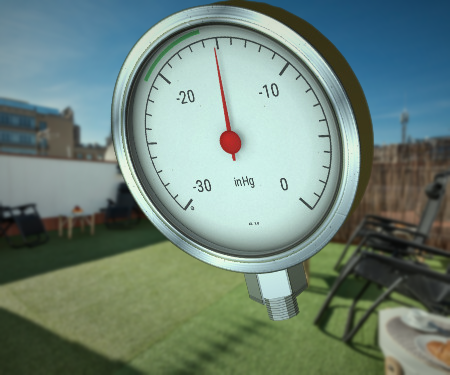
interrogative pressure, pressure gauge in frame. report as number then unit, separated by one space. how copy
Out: -15 inHg
